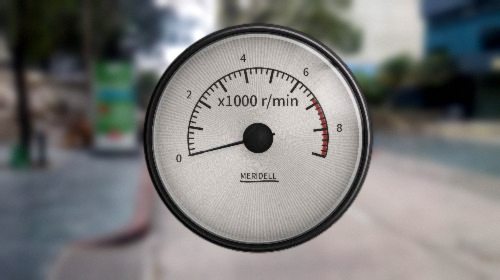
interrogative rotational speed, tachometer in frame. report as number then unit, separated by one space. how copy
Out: 0 rpm
